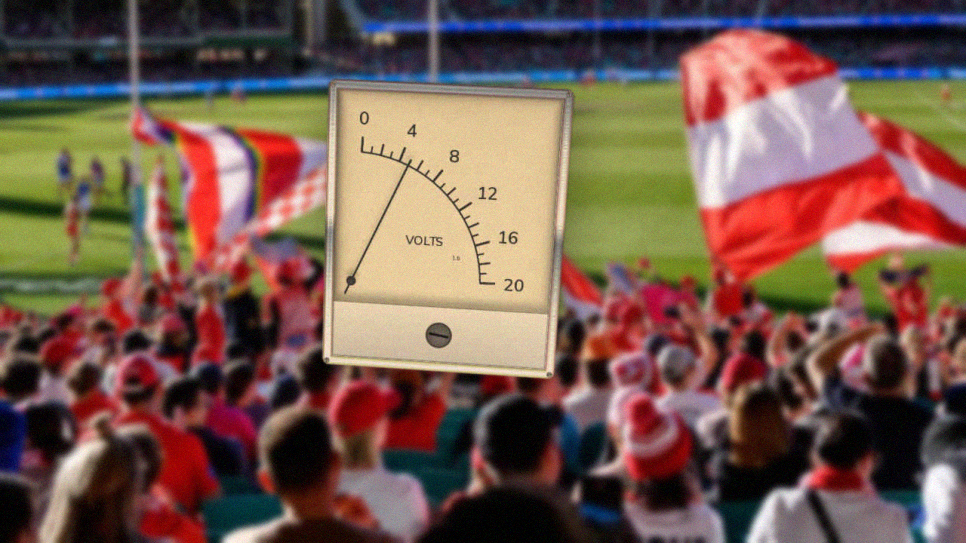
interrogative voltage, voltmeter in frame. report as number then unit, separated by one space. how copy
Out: 5 V
